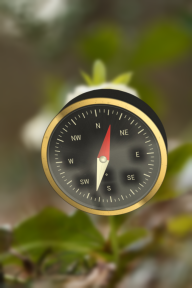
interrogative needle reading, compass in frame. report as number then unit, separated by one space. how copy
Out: 20 °
